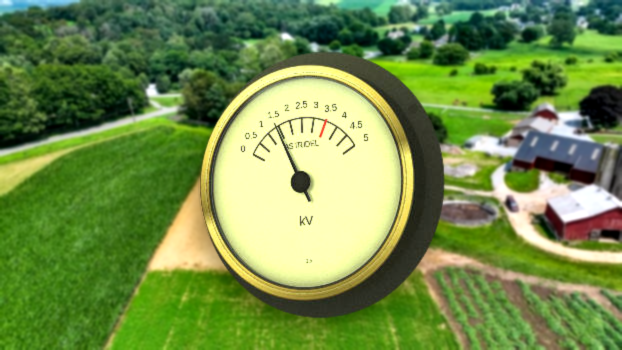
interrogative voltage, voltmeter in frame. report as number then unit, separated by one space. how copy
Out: 1.5 kV
